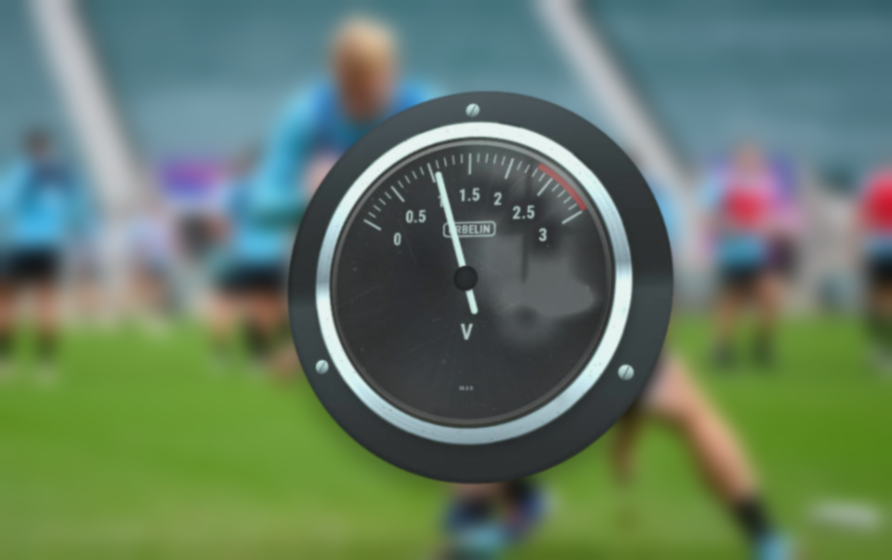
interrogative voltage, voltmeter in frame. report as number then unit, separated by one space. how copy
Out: 1.1 V
